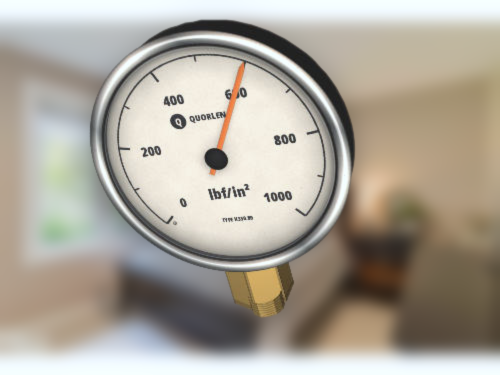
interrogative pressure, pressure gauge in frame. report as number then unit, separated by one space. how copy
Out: 600 psi
